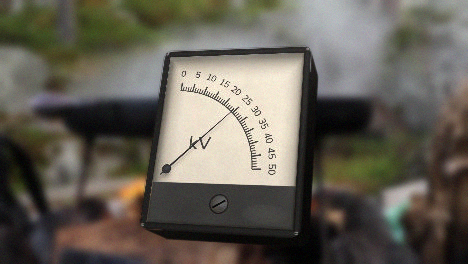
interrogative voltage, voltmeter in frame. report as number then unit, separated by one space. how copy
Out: 25 kV
